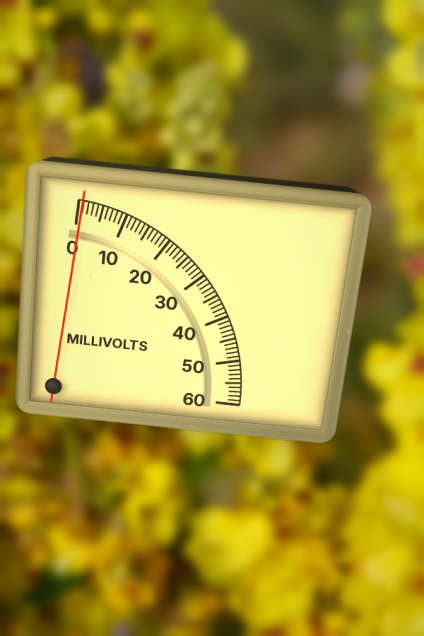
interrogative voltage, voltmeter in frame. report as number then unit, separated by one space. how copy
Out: 1 mV
